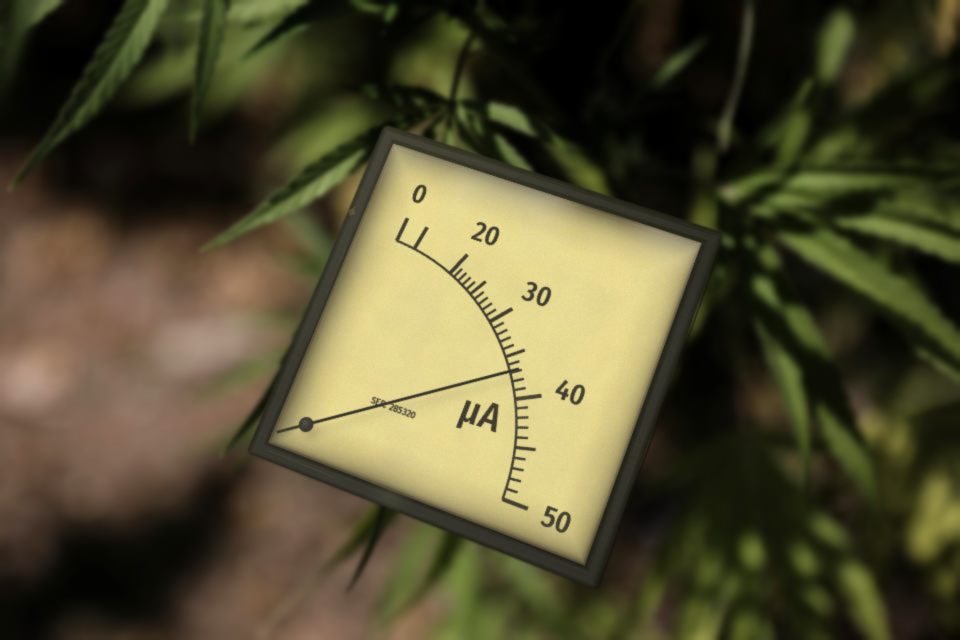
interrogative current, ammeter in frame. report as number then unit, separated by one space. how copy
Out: 37 µA
